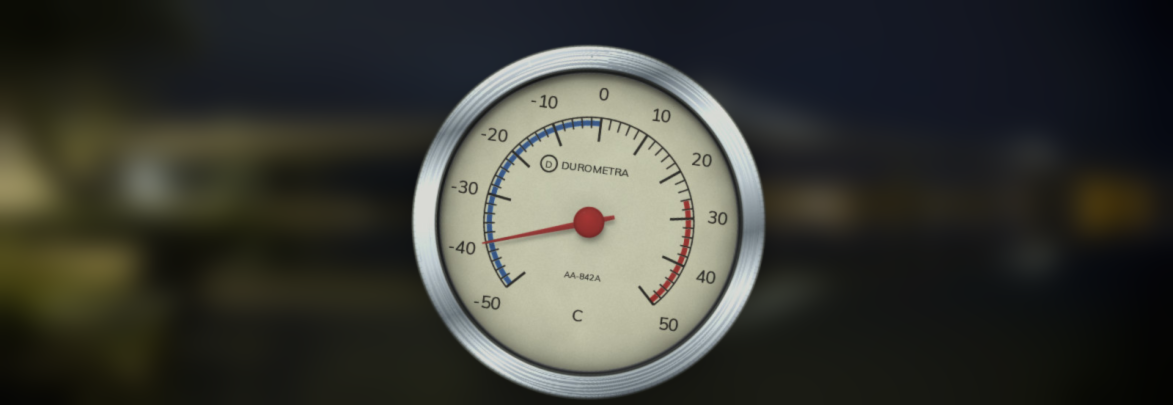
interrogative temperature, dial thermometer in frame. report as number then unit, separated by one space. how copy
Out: -40 °C
